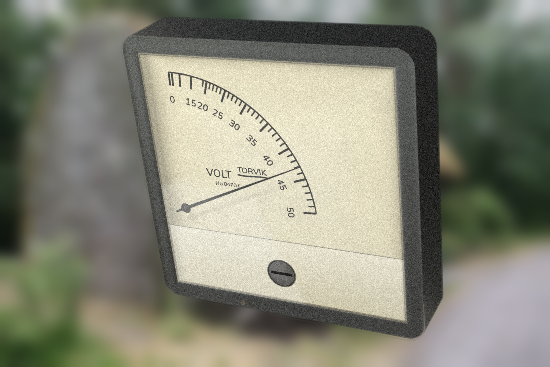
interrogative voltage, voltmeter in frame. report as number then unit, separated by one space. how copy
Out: 43 V
